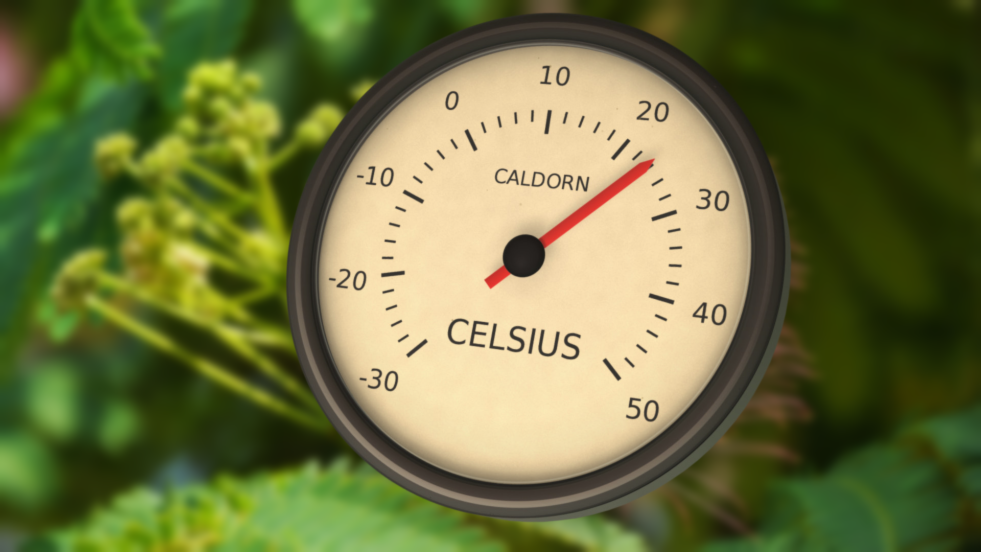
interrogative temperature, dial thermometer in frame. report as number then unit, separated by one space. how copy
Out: 24 °C
